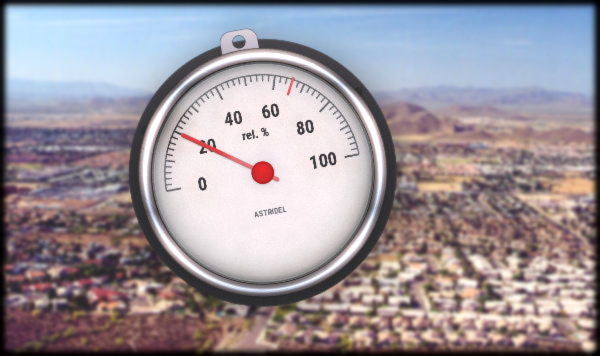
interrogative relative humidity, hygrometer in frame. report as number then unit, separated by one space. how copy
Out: 20 %
